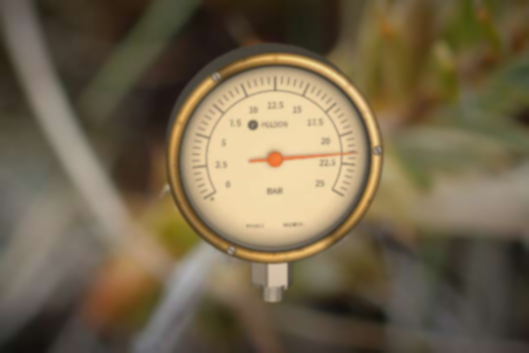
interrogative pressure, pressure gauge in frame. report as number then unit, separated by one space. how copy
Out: 21.5 bar
